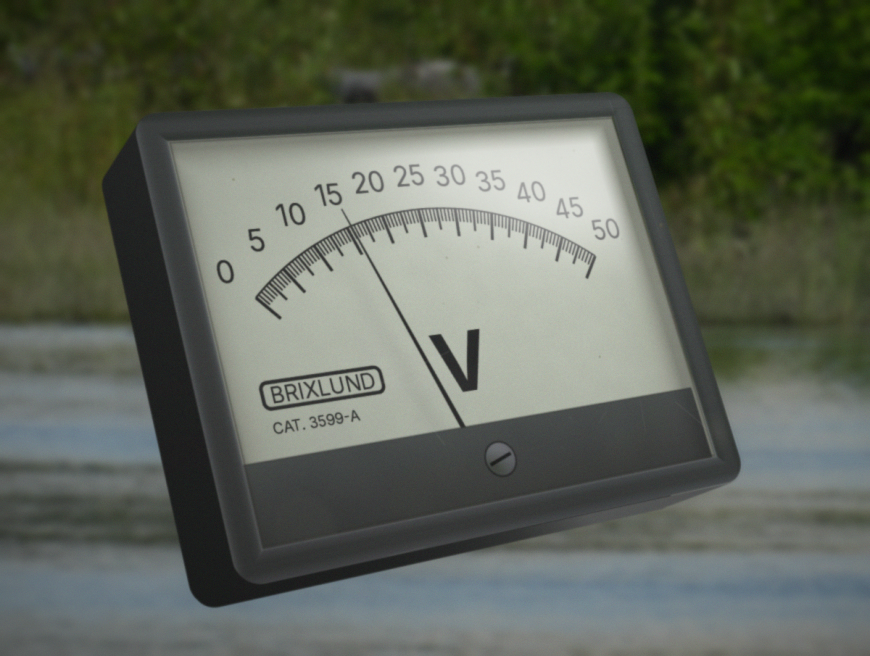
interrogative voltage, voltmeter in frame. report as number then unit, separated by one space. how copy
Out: 15 V
